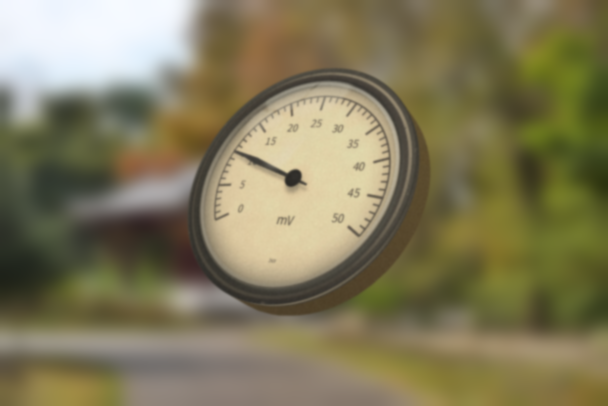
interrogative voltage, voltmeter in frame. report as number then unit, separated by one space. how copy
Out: 10 mV
